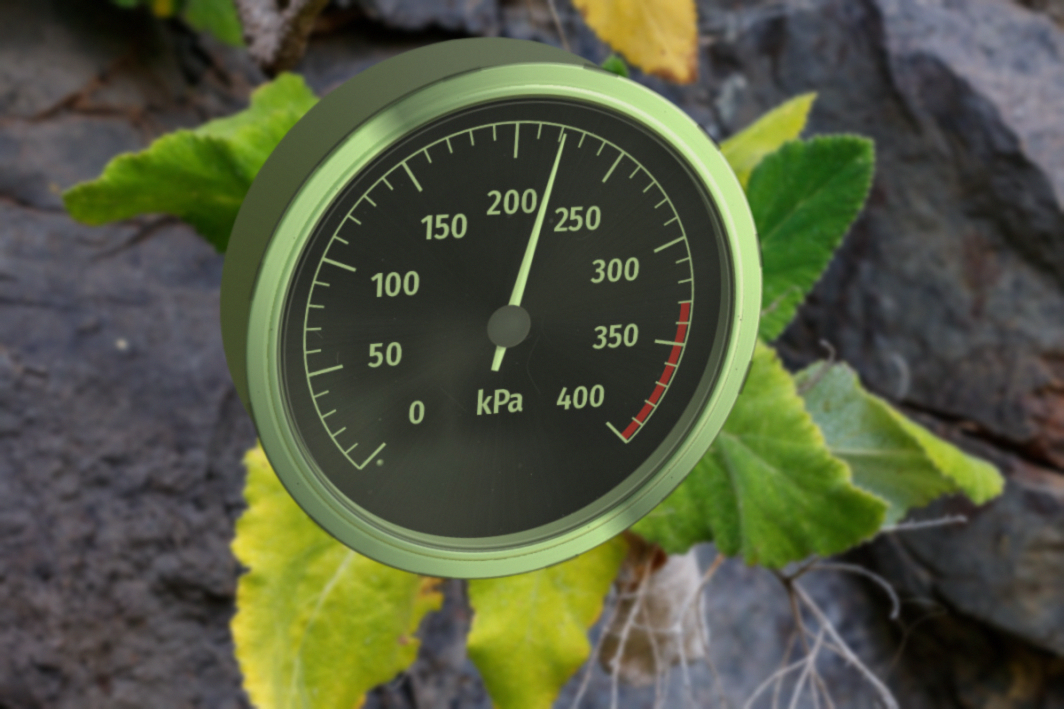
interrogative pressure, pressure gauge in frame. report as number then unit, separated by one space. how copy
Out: 220 kPa
